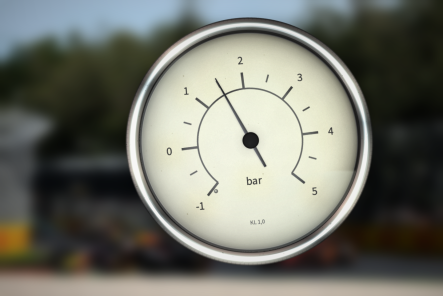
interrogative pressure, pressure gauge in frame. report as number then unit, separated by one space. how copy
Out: 1.5 bar
